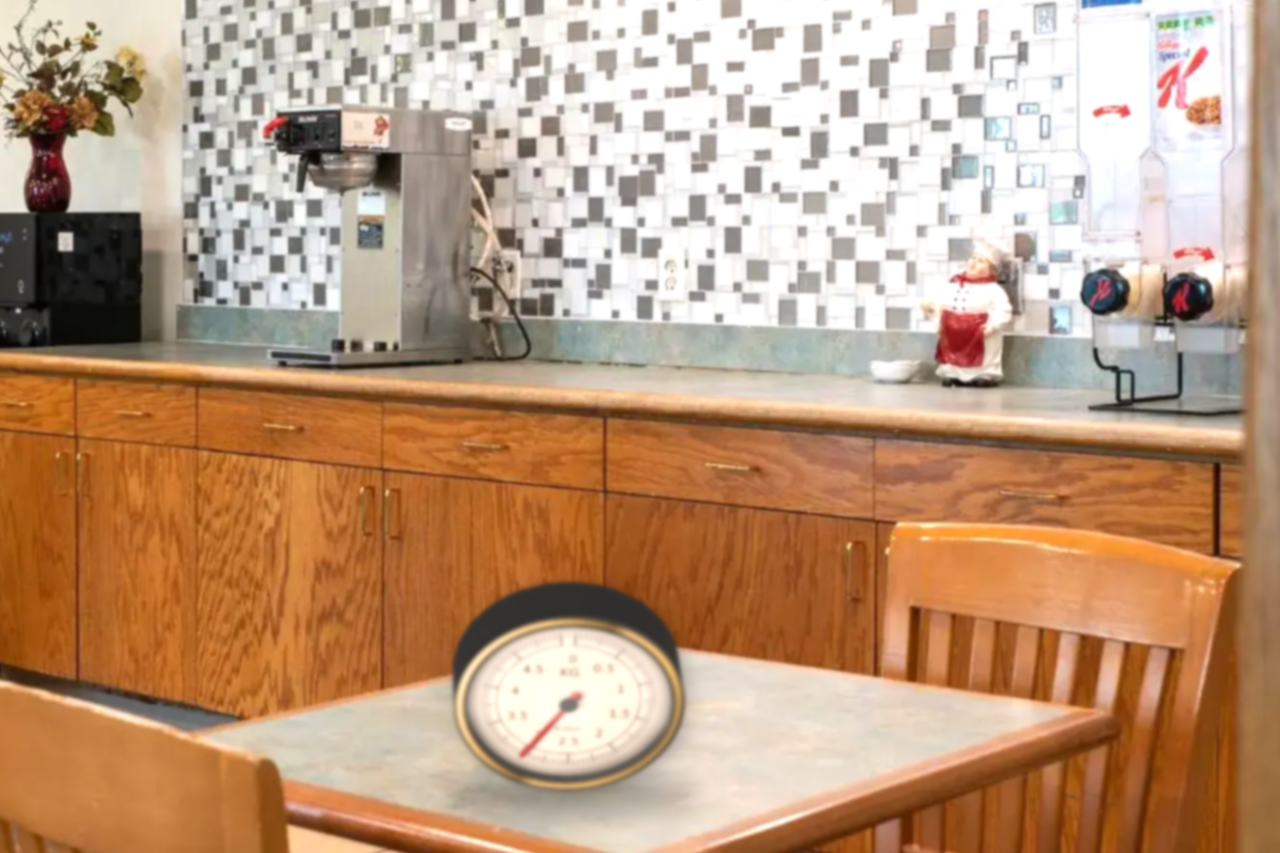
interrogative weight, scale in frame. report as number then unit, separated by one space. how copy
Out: 3 kg
